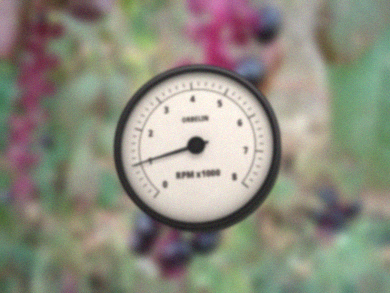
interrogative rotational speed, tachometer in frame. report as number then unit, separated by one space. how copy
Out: 1000 rpm
